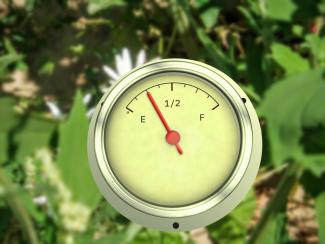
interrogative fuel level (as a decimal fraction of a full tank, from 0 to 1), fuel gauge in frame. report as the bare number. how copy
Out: 0.25
